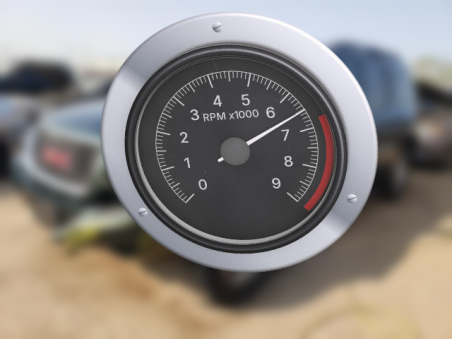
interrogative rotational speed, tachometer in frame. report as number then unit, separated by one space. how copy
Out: 6500 rpm
